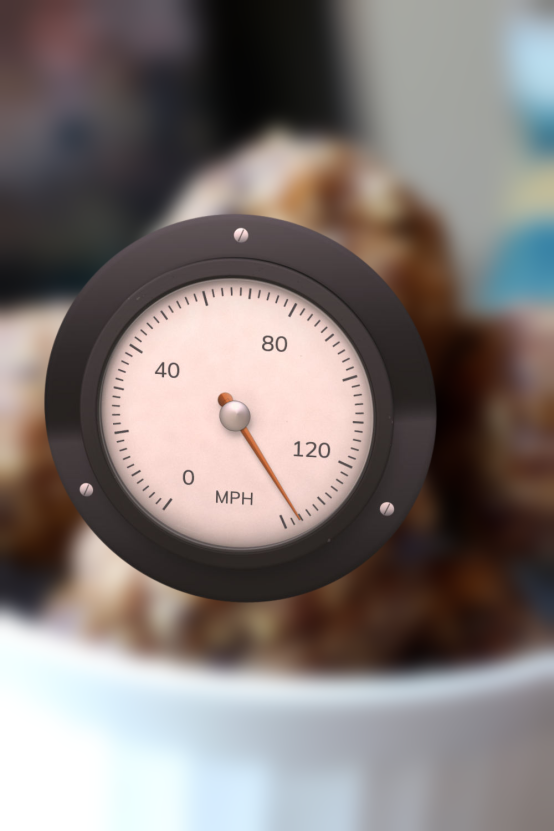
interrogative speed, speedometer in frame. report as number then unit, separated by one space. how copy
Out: 136 mph
